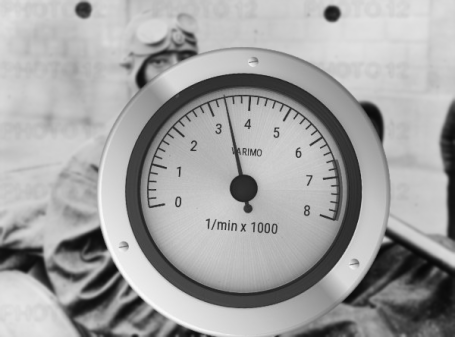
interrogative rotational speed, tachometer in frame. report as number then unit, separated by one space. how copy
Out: 3400 rpm
